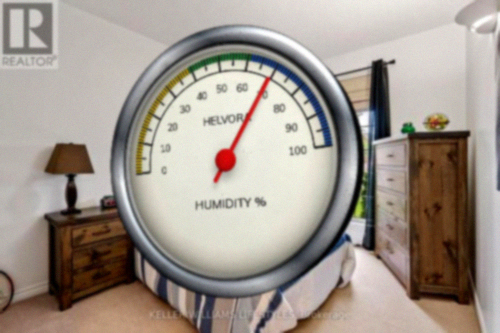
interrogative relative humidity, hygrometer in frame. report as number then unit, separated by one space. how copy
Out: 70 %
